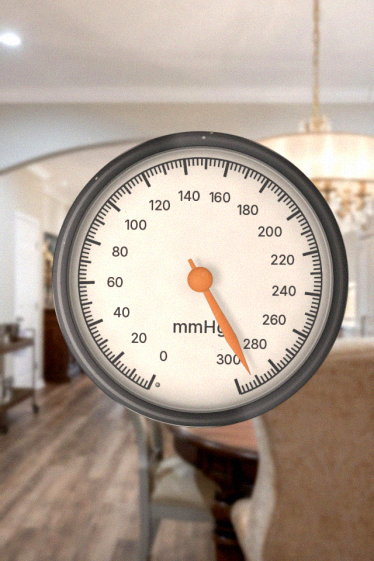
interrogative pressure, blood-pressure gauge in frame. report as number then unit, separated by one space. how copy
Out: 292 mmHg
